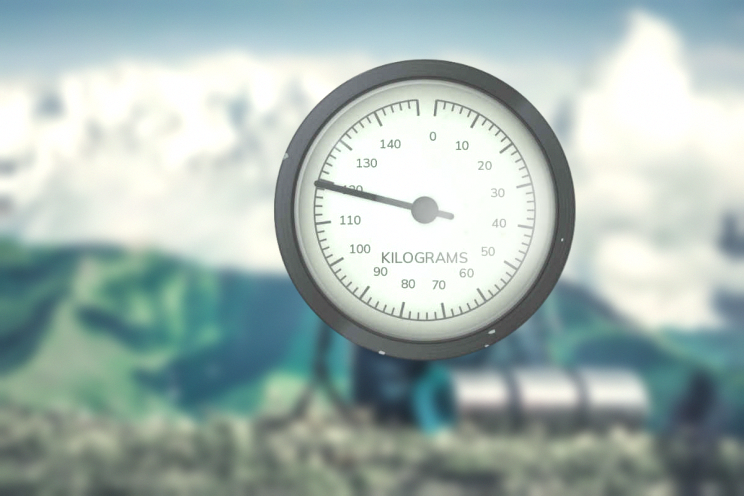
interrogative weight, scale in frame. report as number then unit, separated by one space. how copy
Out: 119 kg
